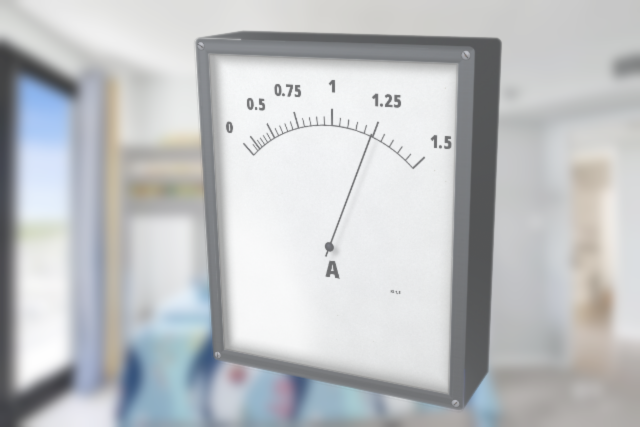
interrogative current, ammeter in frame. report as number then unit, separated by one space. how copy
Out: 1.25 A
